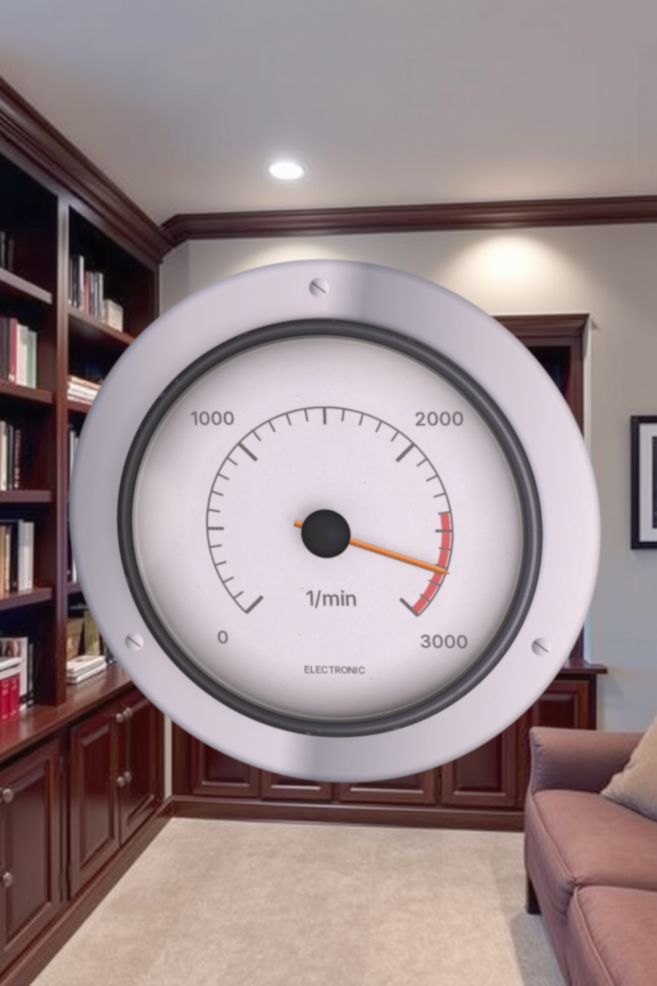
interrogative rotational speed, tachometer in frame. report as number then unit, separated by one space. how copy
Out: 2700 rpm
